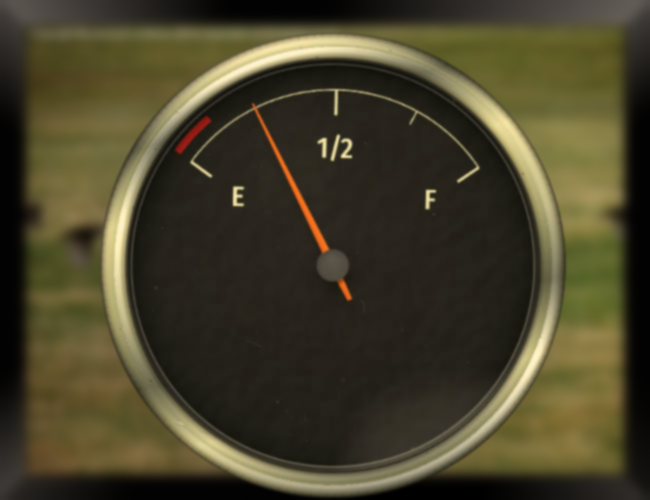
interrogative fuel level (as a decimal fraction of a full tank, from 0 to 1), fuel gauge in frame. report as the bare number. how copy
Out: 0.25
